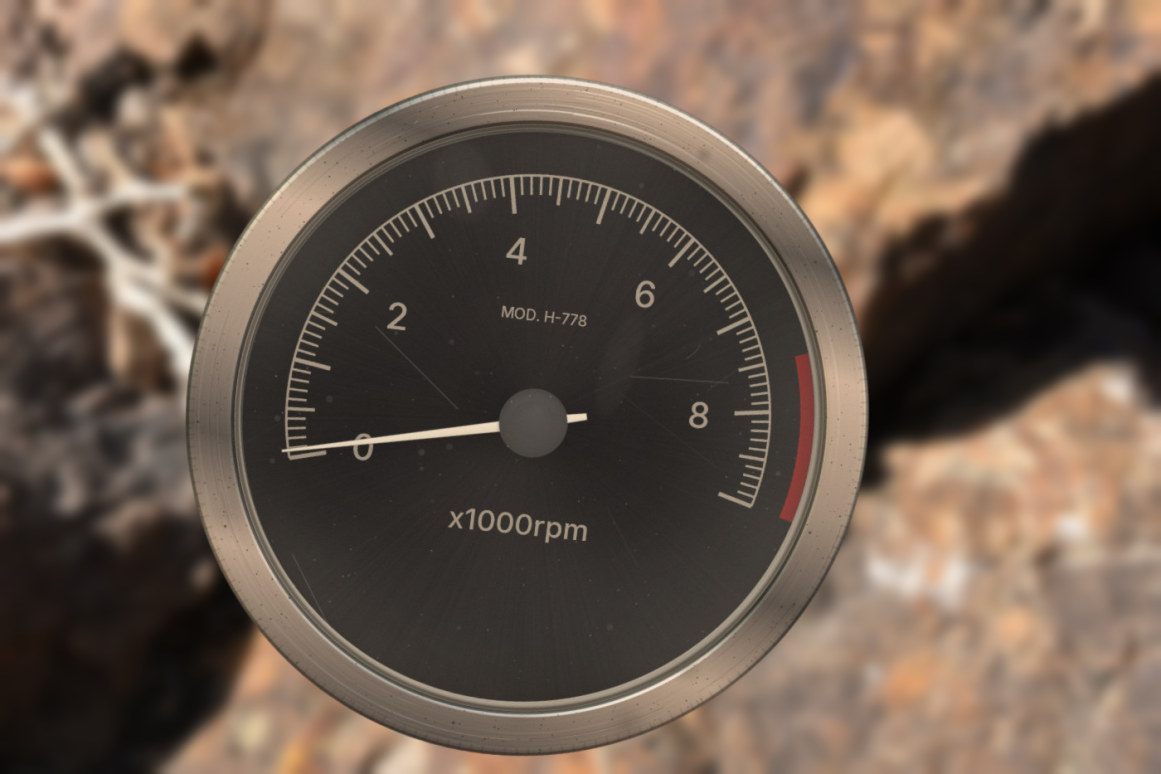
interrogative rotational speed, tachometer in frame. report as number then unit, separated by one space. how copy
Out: 100 rpm
